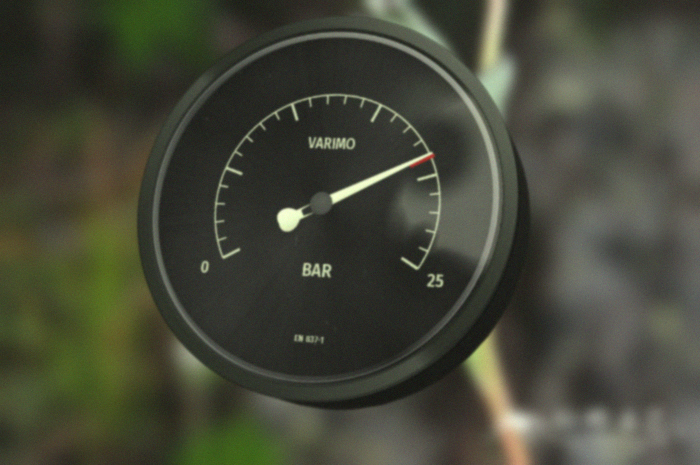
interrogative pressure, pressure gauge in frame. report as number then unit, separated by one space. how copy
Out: 19 bar
